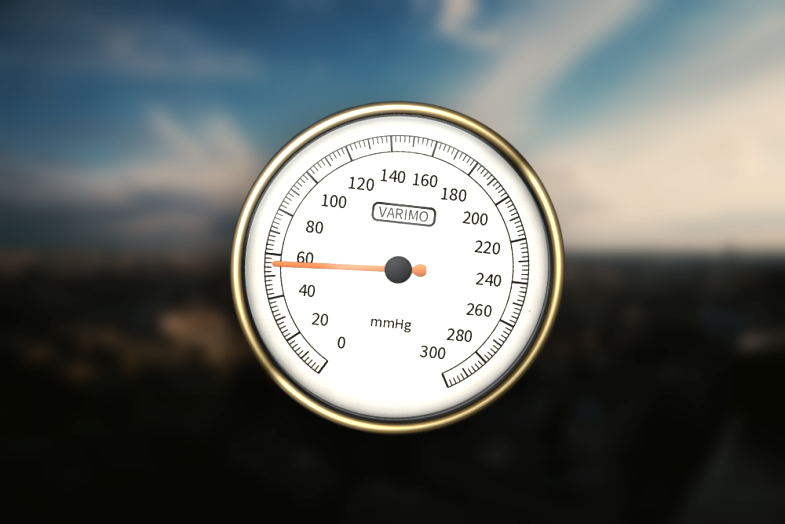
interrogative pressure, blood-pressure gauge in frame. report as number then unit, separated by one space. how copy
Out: 56 mmHg
